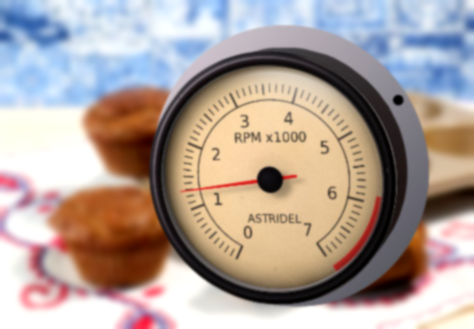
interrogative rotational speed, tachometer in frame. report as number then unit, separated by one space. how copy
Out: 1300 rpm
